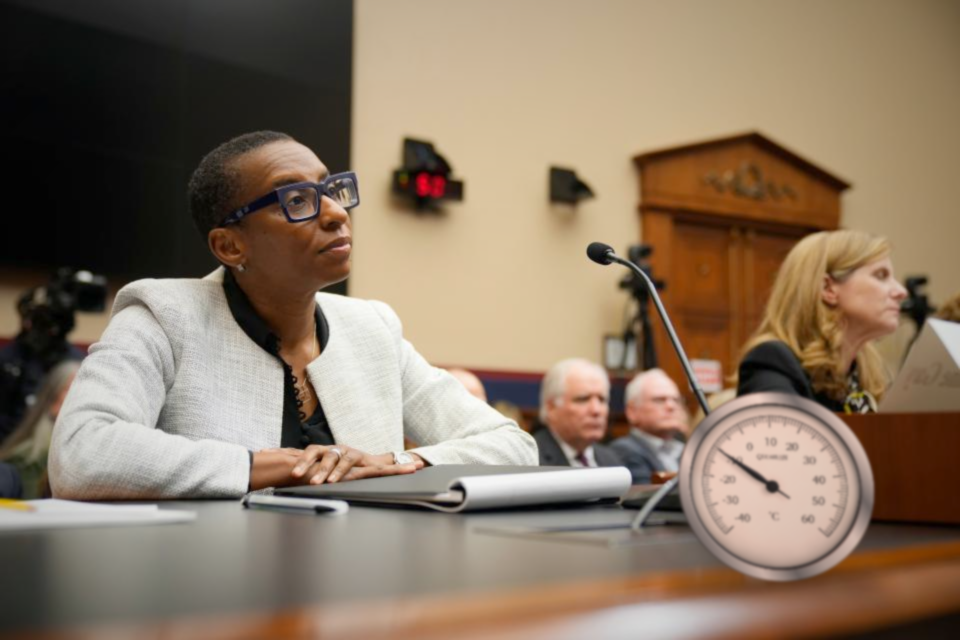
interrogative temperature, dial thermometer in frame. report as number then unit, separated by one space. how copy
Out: -10 °C
